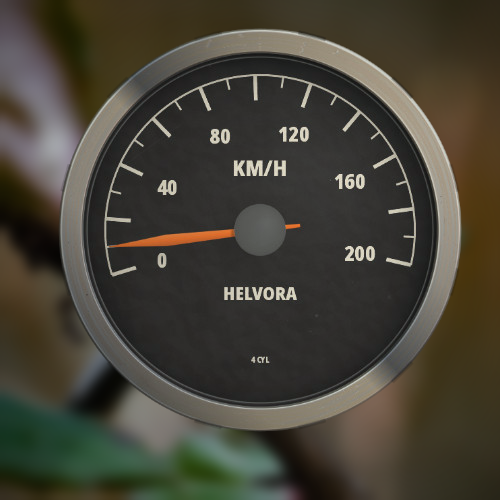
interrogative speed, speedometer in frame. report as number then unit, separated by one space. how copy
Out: 10 km/h
